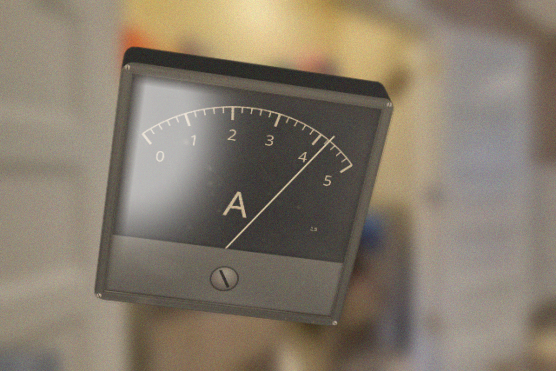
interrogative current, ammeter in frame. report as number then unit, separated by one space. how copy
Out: 4.2 A
